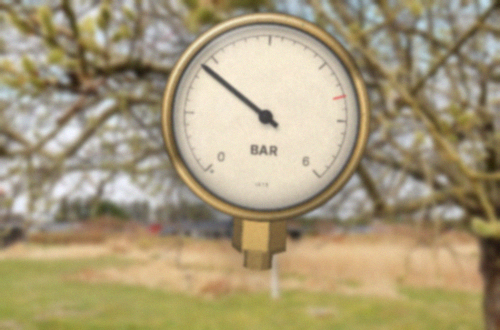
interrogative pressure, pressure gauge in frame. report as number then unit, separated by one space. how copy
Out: 1.8 bar
